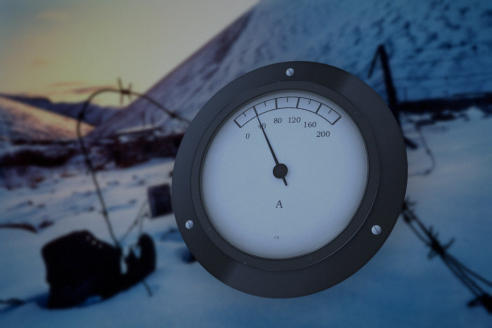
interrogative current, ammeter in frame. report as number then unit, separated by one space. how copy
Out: 40 A
